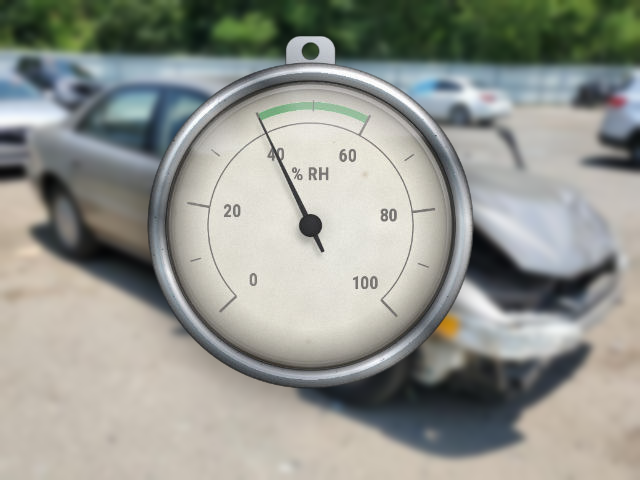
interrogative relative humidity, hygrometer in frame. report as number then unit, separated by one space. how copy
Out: 40 %
